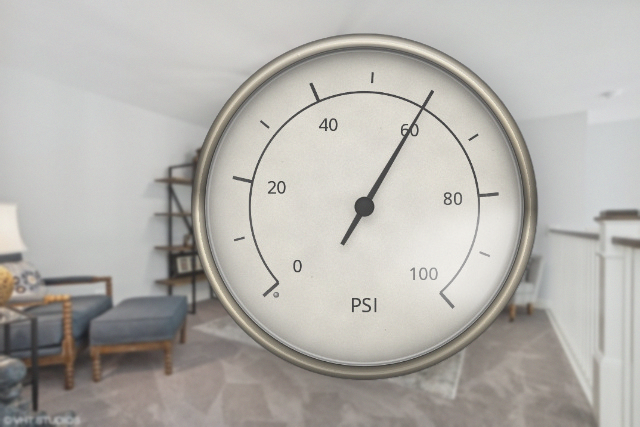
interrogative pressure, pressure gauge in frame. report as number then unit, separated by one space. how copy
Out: 60 psi
